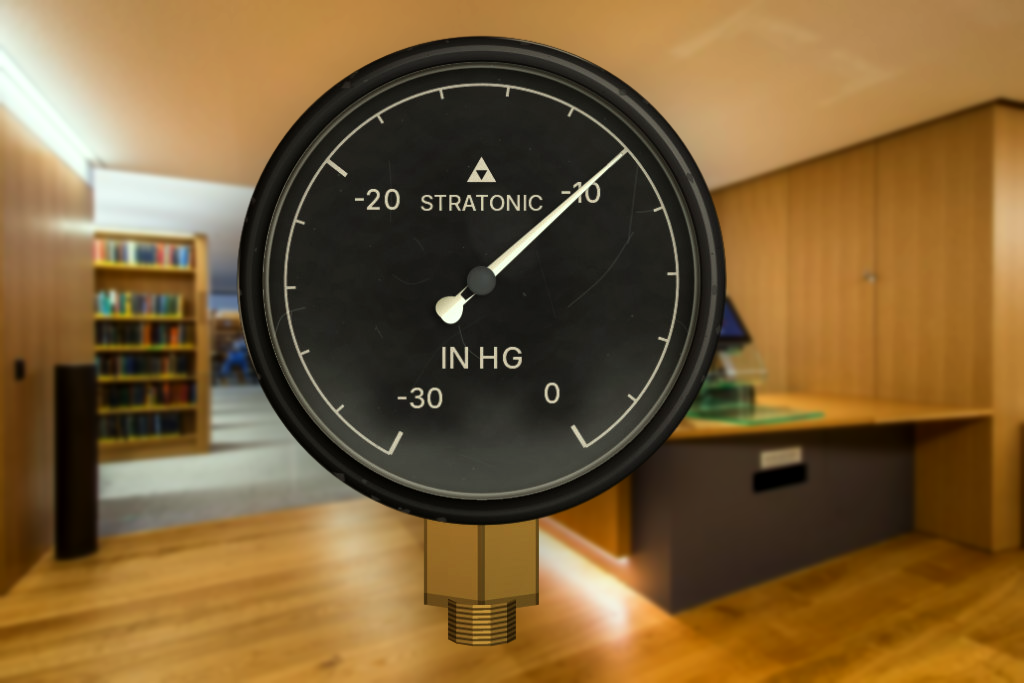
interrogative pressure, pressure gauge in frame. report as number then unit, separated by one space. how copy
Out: -10 inHg
